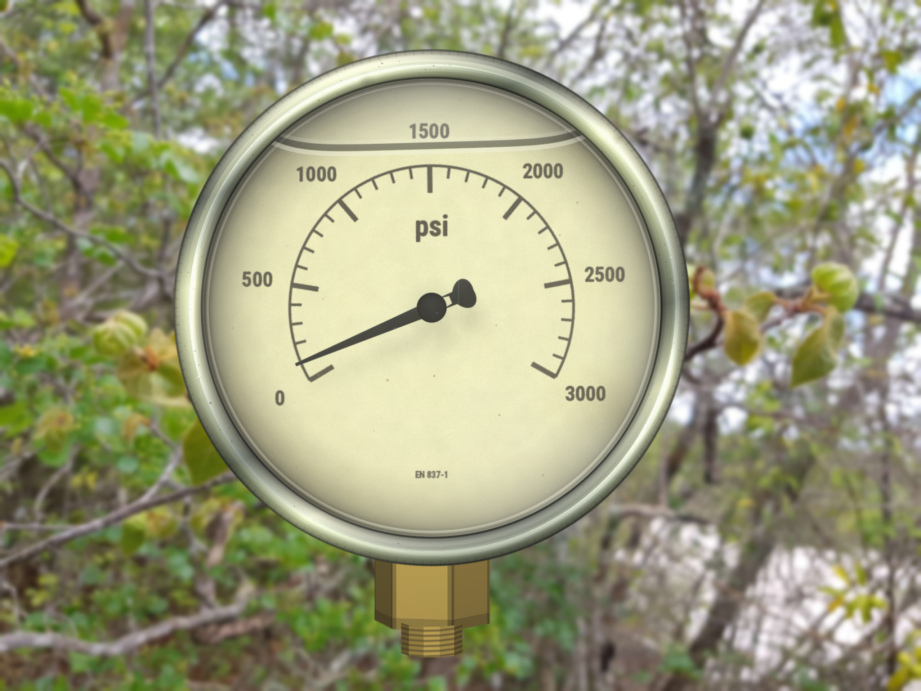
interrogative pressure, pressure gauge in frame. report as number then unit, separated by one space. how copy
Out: 100 psi
